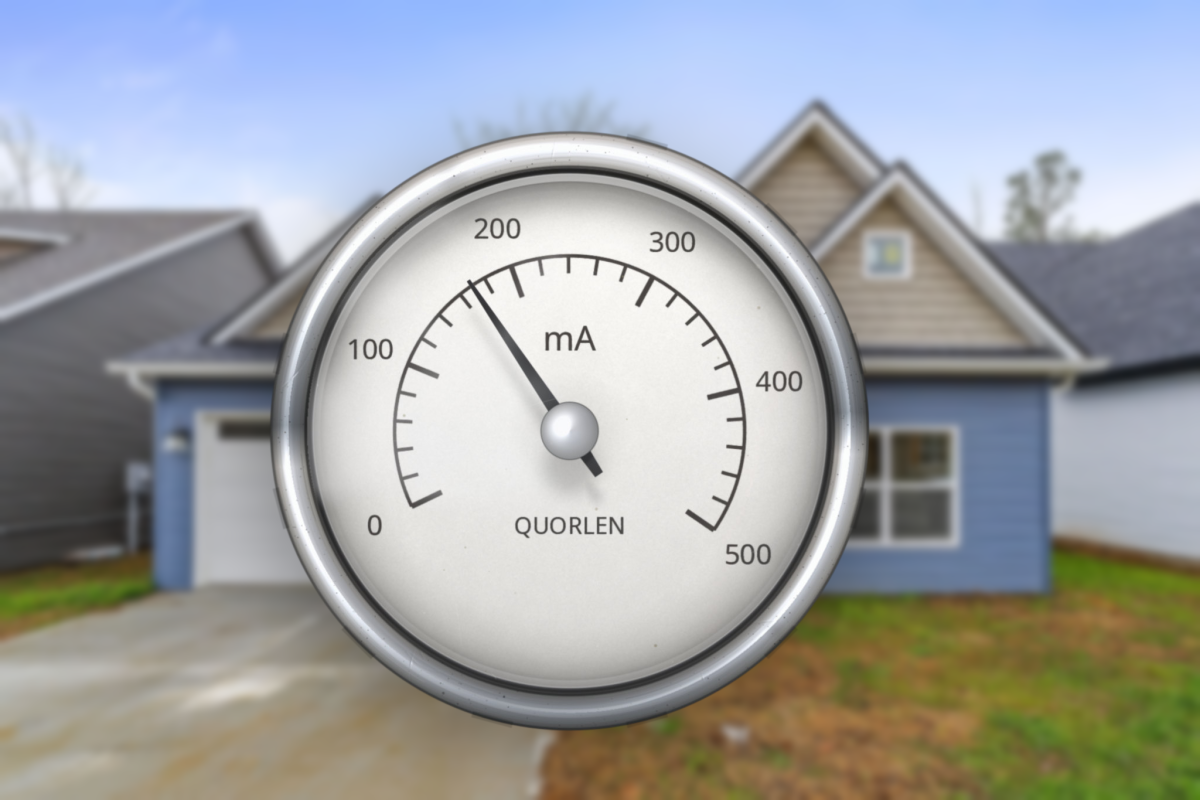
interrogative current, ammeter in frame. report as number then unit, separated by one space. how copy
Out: 170 mA
